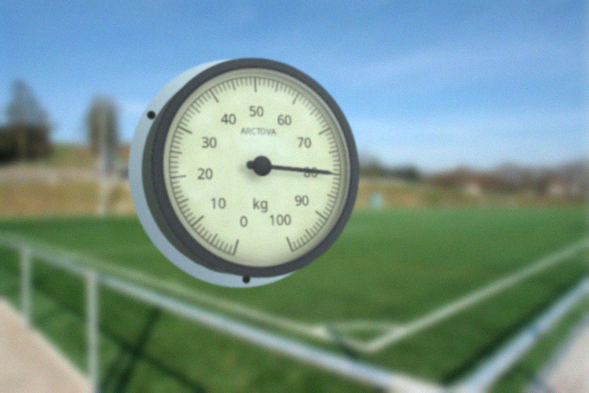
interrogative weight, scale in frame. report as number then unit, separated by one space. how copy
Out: 80 kg
